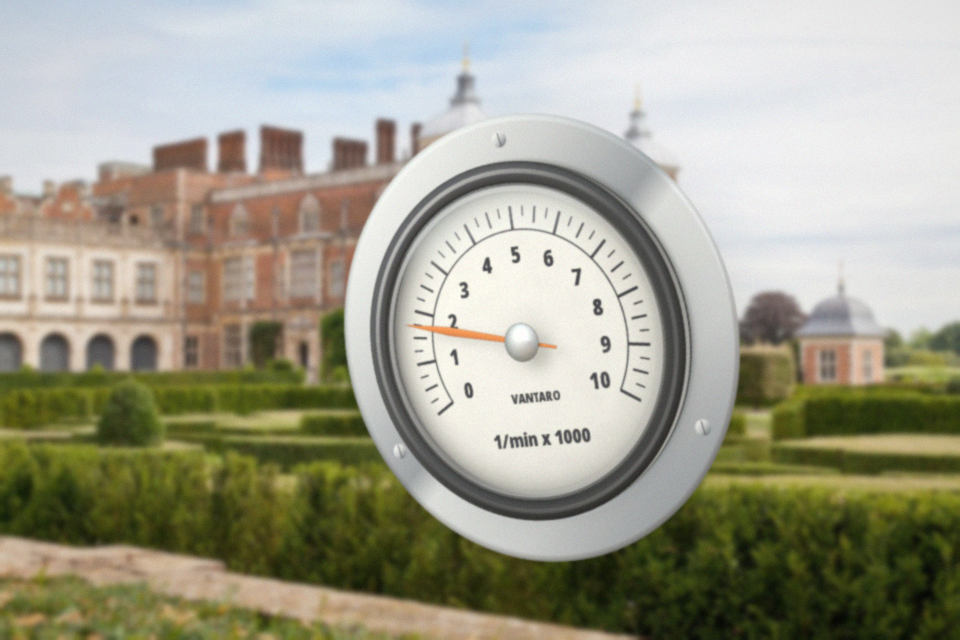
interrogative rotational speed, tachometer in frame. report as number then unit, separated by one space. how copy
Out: 1750 rpm
